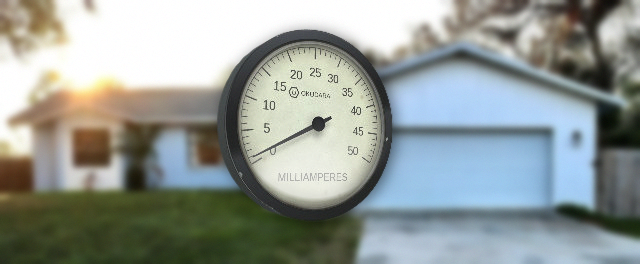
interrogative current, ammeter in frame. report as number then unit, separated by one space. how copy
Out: 1 mA
